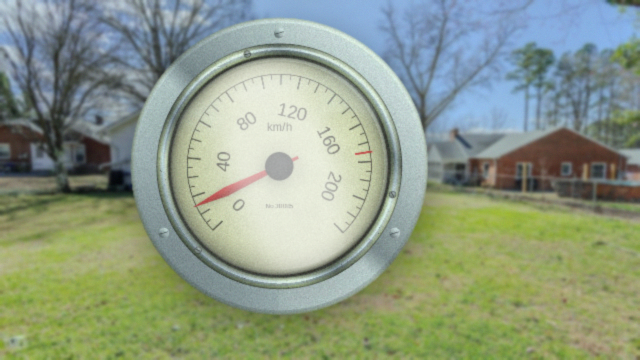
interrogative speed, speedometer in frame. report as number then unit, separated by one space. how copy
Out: 15 km/h
